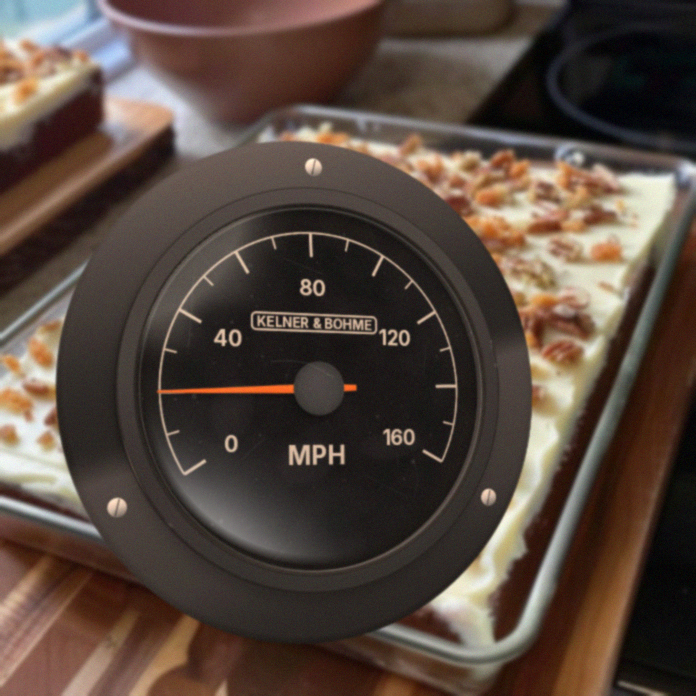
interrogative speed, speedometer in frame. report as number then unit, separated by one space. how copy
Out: 20 mph
